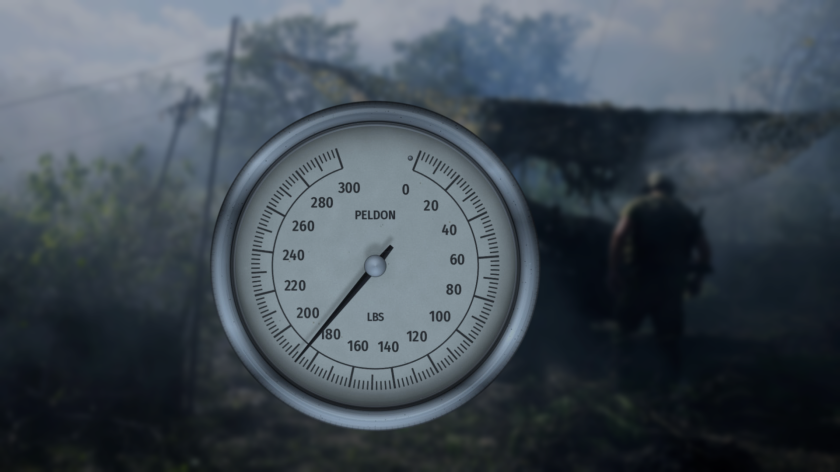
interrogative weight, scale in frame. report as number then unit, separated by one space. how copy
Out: 186 lb
